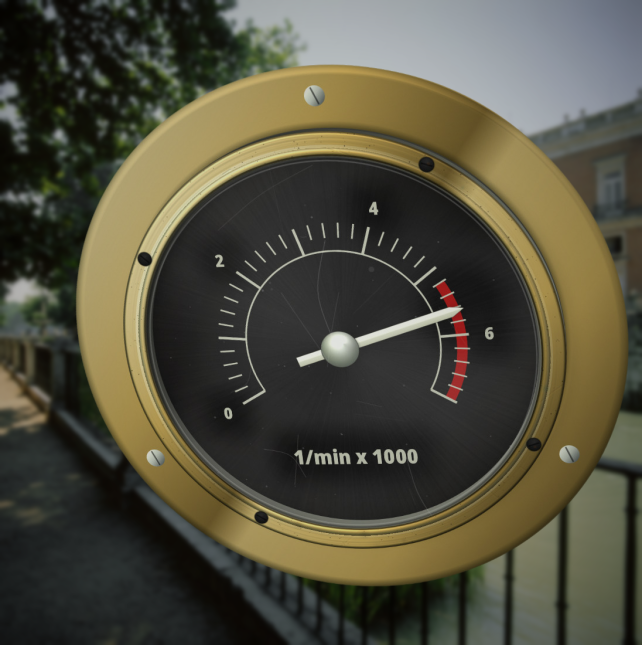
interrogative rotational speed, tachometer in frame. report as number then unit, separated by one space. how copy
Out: 5600 rpm
